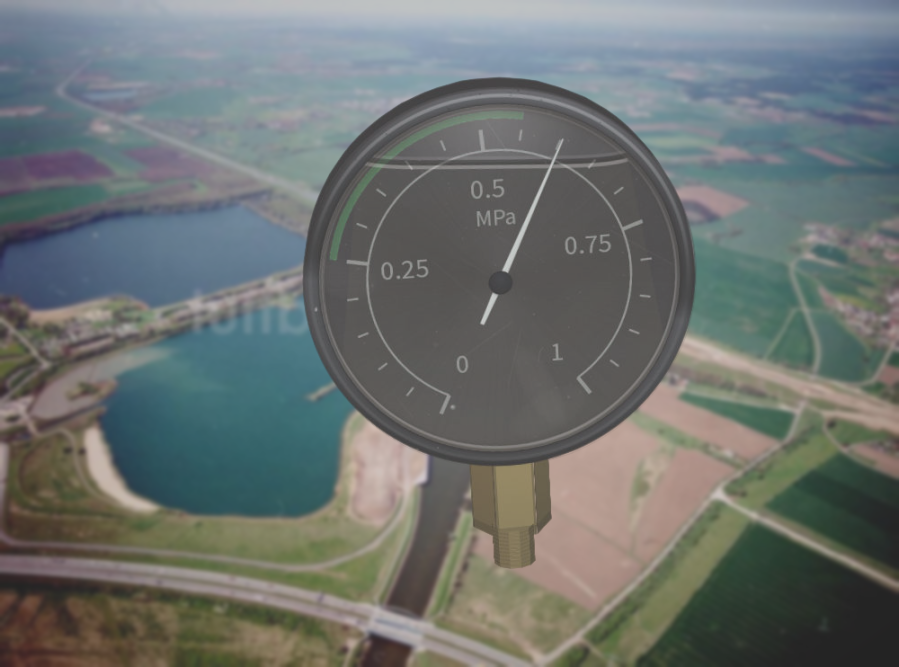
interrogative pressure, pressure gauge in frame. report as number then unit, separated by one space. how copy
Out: 0.6 MPa
